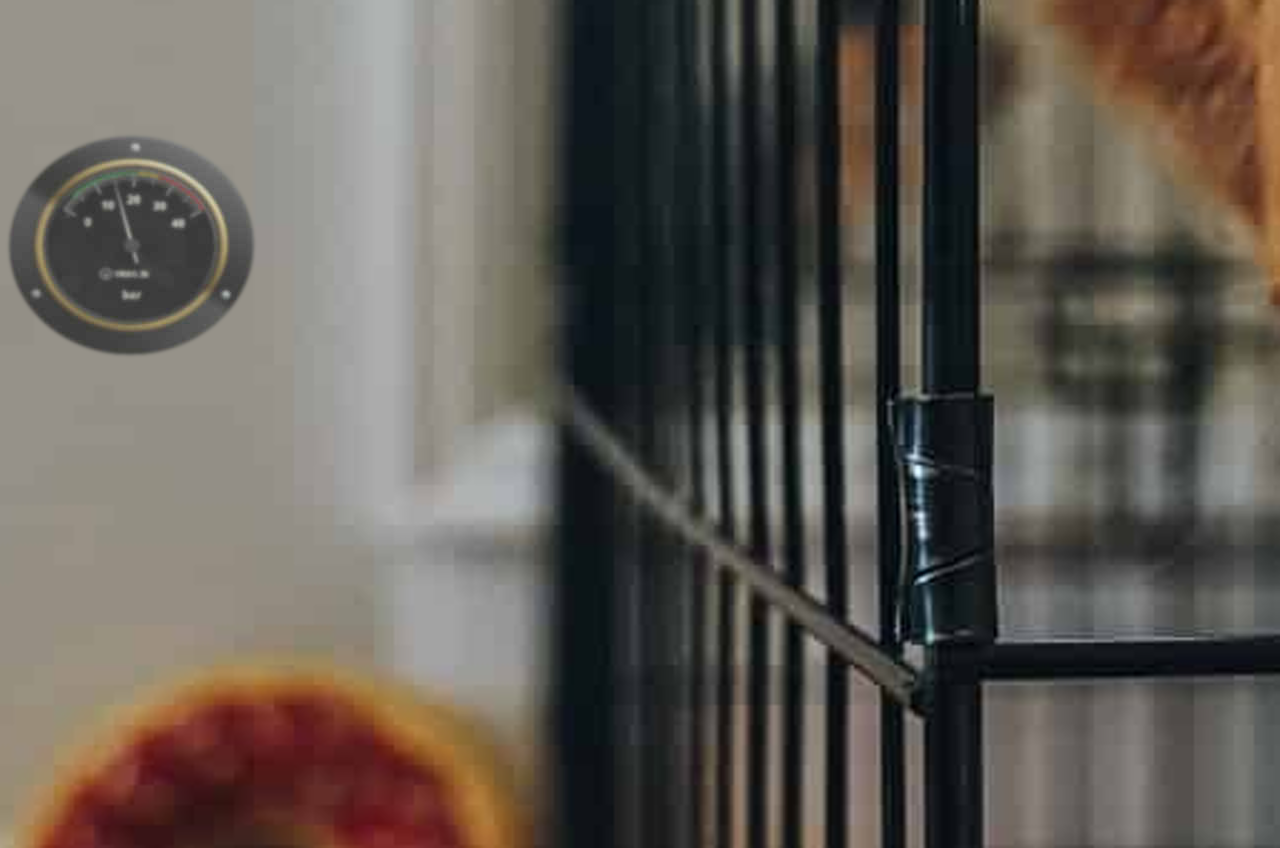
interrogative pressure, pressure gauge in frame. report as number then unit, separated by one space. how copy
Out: 15 bar
